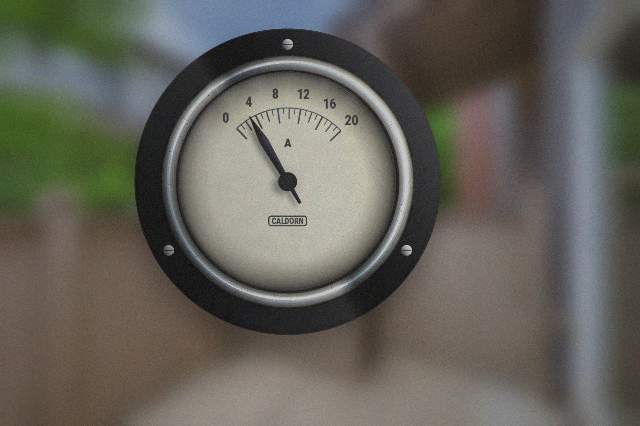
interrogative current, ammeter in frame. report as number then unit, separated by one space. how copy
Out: 3 A
